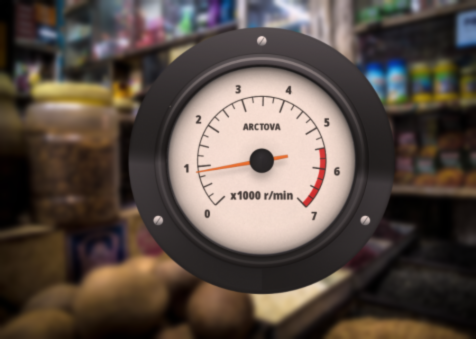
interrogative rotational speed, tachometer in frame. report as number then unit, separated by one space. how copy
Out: 875 rpm
